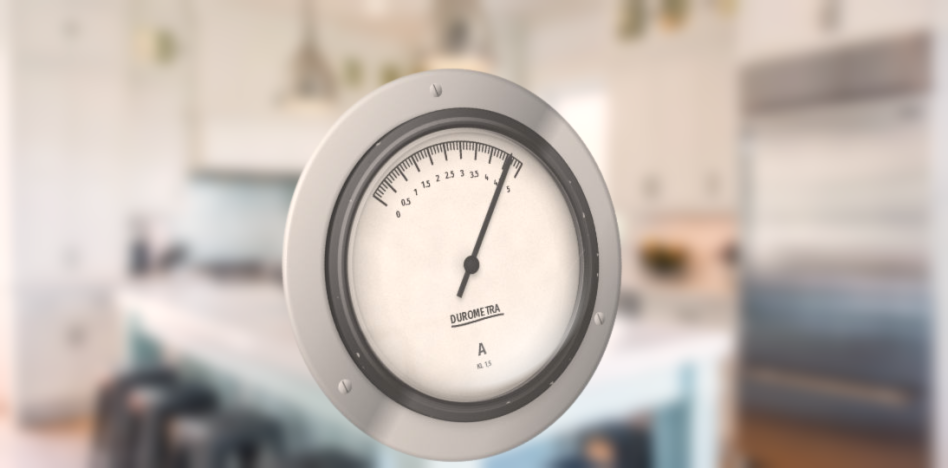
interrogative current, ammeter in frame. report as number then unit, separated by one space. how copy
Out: 4.5 A
